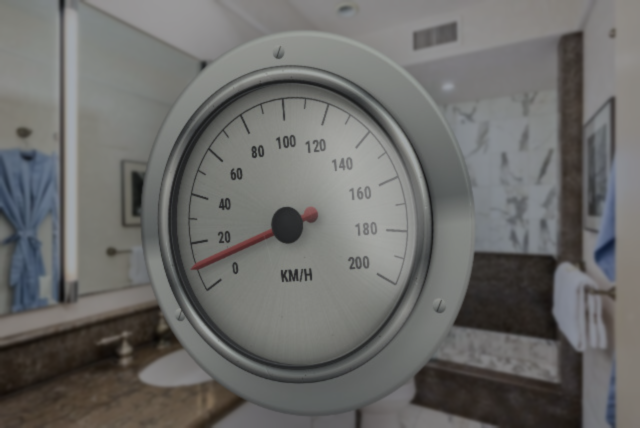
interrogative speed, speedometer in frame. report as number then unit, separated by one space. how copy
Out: 10 km/h
